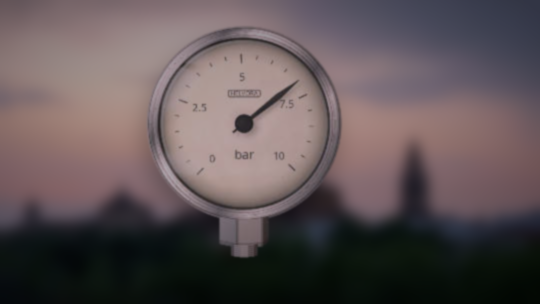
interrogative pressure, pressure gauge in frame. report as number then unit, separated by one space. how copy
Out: 7 bar
